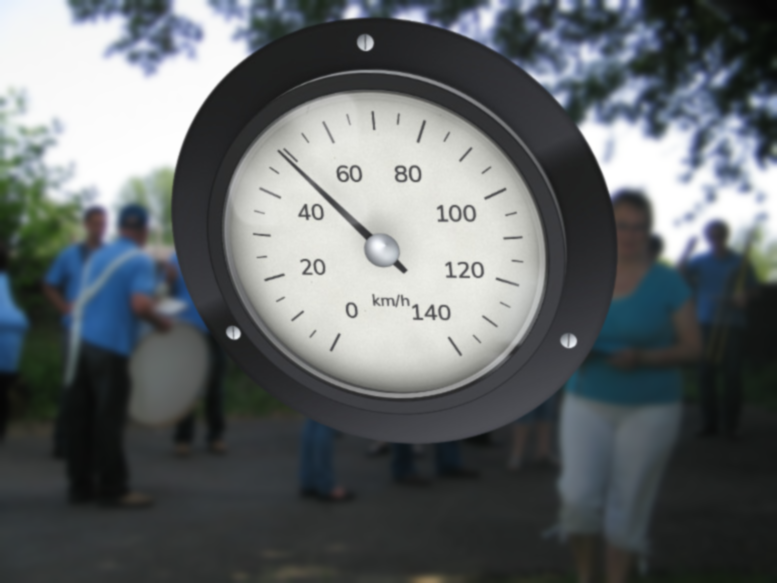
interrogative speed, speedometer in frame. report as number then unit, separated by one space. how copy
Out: 50 km/h
